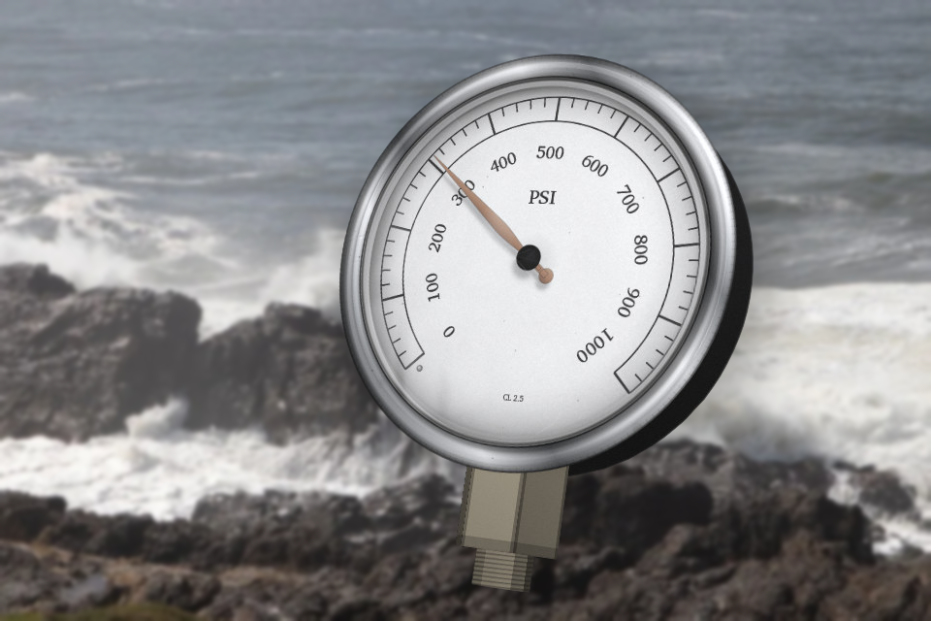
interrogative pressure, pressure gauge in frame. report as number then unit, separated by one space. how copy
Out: 310 psi
